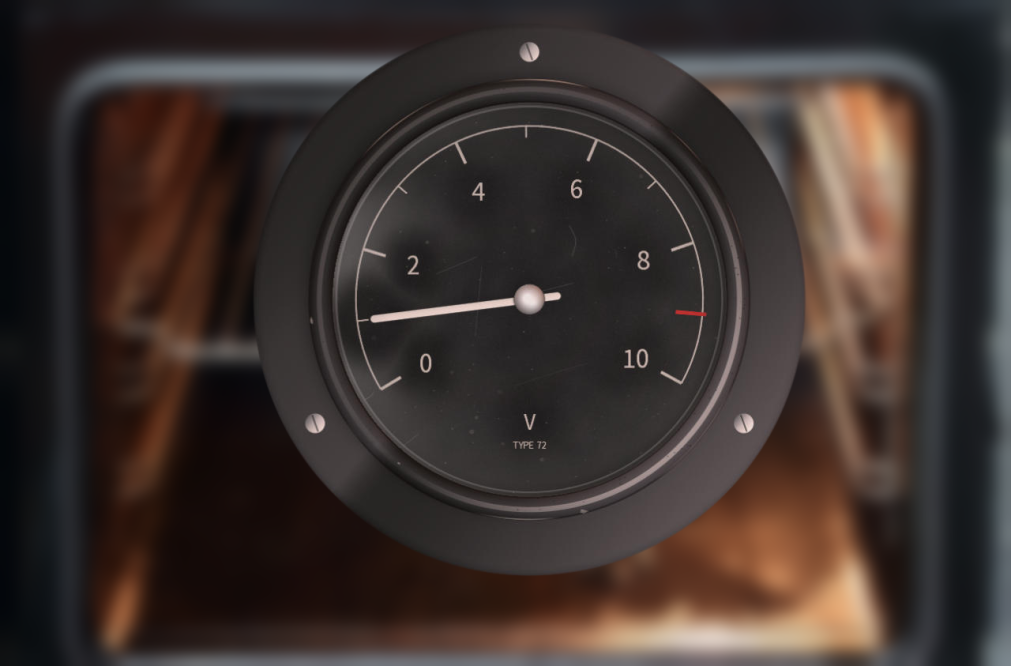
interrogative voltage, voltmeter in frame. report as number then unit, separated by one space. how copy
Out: 1 V
